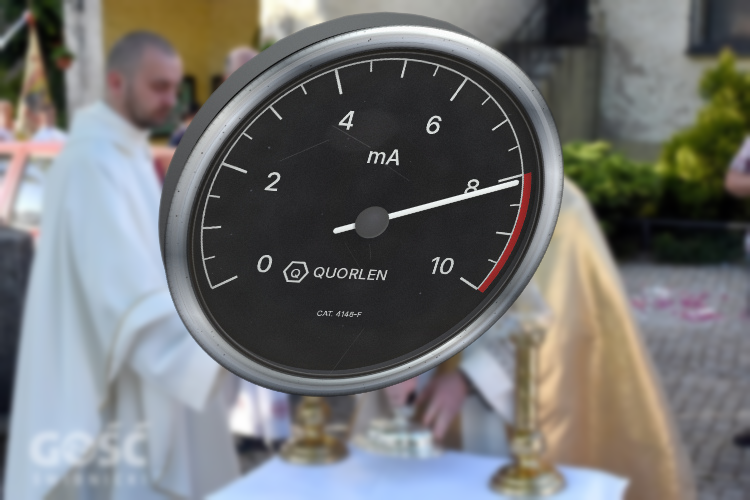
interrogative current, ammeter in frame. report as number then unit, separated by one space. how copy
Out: 8 mA
